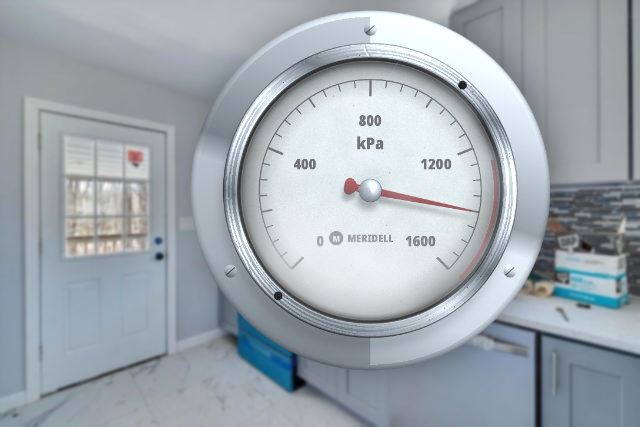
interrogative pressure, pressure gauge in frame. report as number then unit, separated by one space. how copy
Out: 1400 kPa
